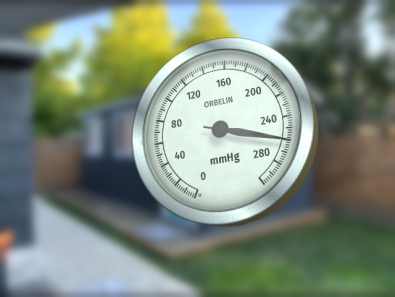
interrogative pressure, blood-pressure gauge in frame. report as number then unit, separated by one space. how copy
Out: 260 mmHg
